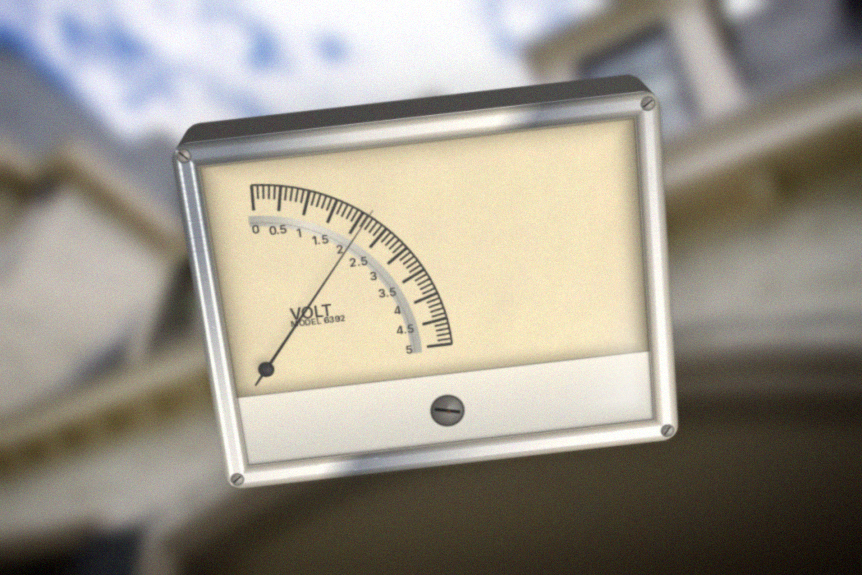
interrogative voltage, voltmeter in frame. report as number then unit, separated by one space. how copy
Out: 2.1 V
